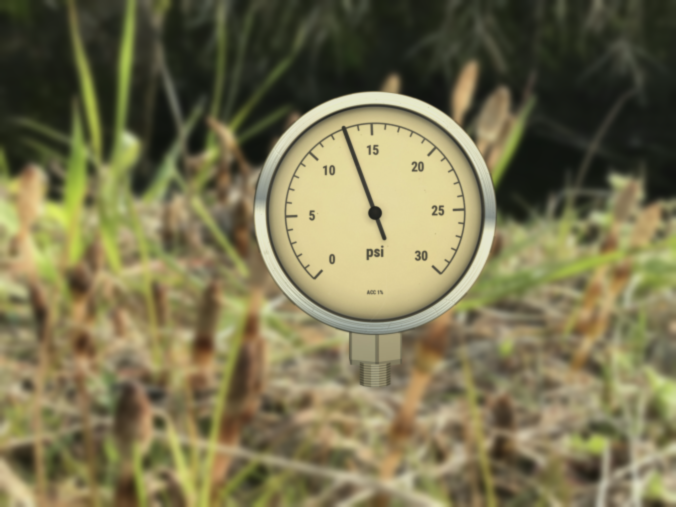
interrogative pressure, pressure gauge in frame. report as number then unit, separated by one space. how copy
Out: 13 psi
